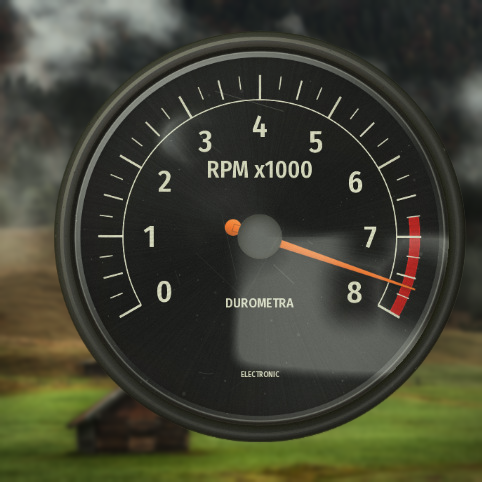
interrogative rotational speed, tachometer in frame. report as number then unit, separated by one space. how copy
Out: 7625 rpm
